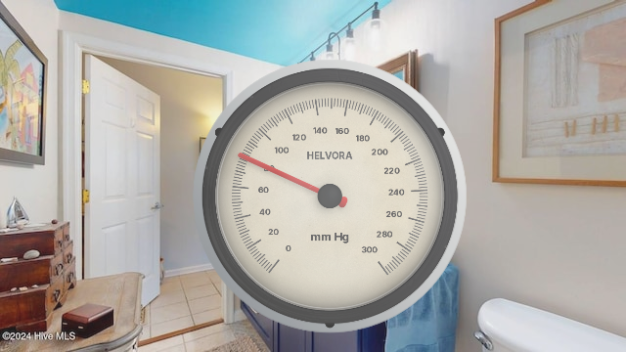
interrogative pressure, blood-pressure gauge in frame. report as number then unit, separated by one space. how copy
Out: 80 mmHg
